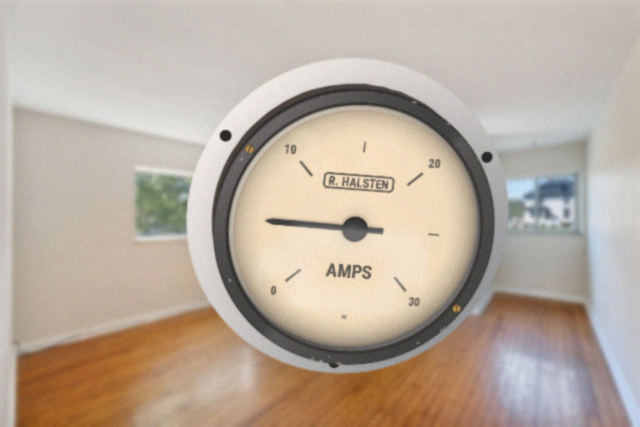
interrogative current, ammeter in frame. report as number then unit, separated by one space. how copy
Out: 5 A
